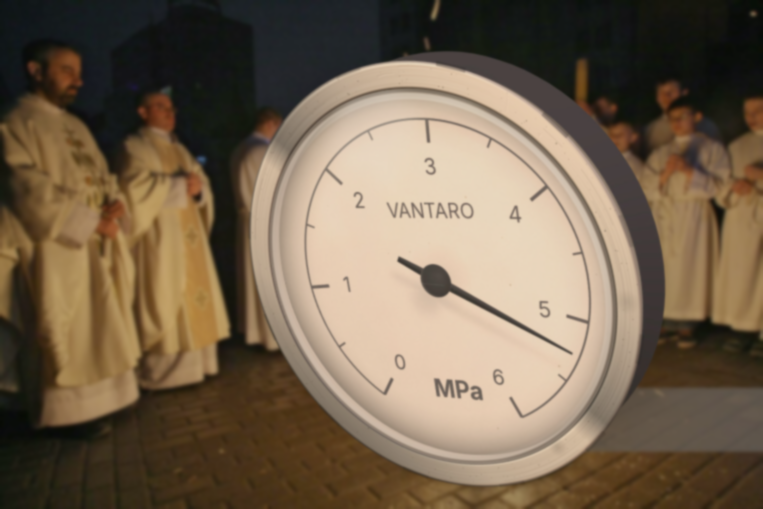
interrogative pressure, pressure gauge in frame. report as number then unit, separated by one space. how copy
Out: 5.25 MPa
